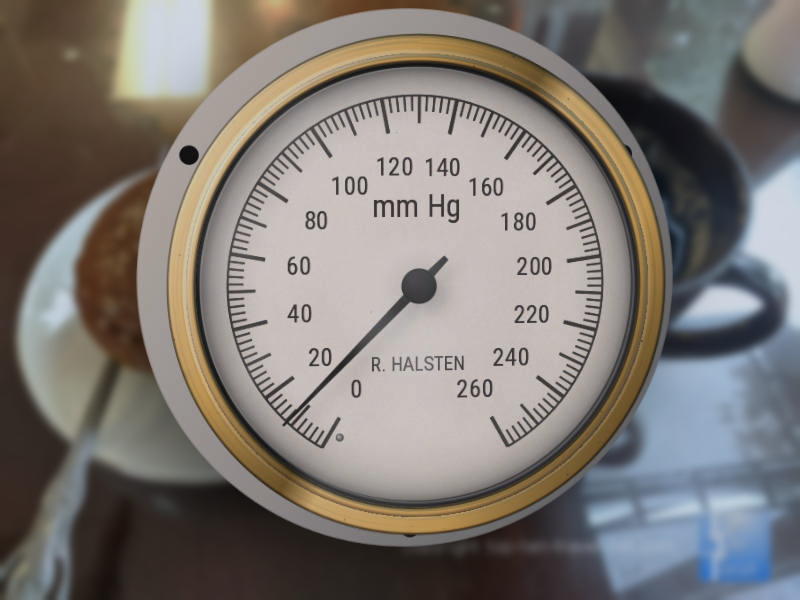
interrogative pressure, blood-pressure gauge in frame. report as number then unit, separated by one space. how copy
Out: 12 mmHg
